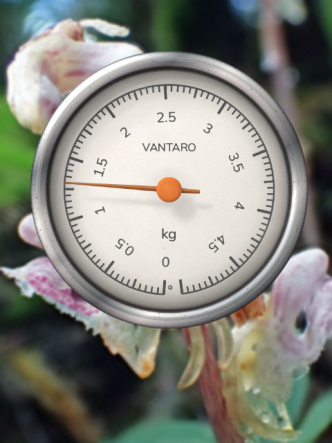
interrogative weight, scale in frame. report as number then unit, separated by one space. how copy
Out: 1.3 kg
